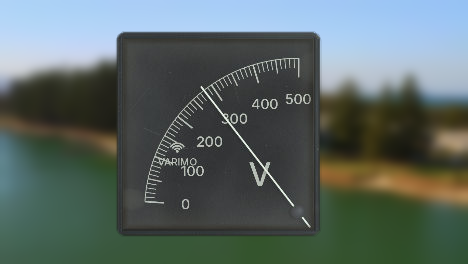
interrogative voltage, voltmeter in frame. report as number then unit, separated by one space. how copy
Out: 280 V
